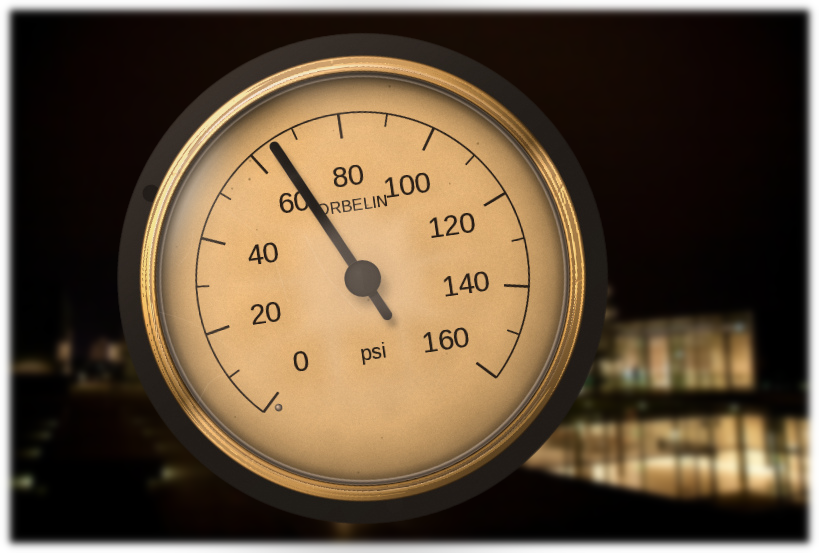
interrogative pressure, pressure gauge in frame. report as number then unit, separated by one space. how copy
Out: 65 psi
